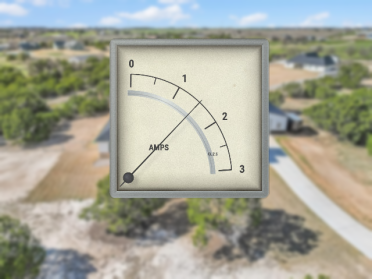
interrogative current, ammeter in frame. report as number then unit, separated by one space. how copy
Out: 1.5 A
